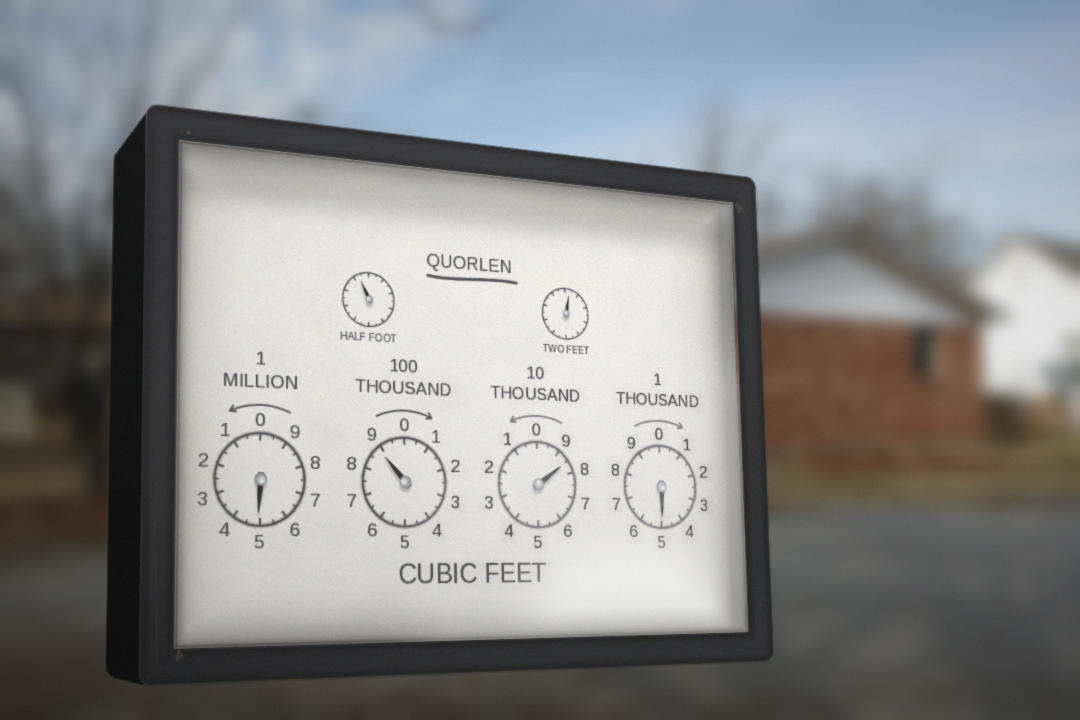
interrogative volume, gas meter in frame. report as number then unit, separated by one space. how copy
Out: 488500 ft³
